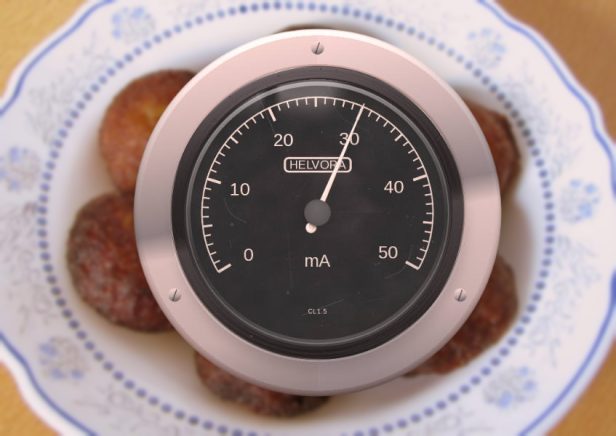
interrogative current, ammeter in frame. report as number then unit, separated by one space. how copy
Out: 30 mA
